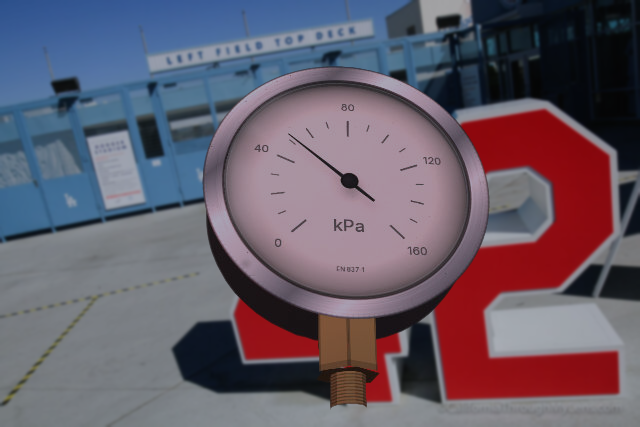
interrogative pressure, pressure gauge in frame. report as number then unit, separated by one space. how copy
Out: 50 kPa
